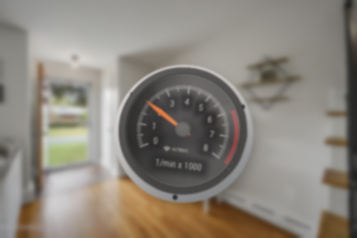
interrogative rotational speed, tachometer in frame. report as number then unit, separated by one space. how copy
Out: 2000 rpm
